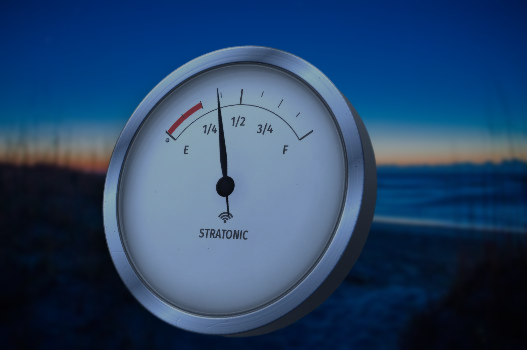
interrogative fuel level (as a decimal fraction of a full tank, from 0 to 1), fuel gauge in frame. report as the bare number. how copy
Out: 0.375
